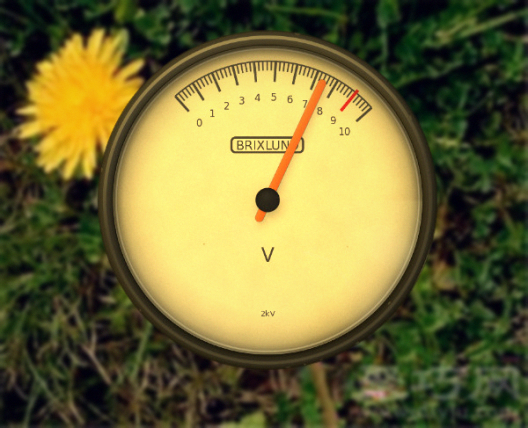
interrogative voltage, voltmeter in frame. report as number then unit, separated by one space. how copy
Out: 7.4 V
